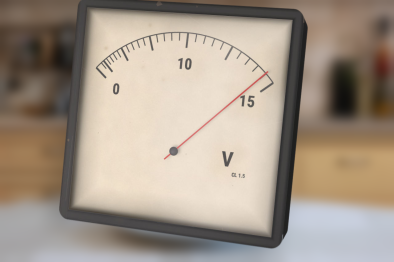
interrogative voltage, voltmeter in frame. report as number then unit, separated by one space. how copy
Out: 14.5 V
